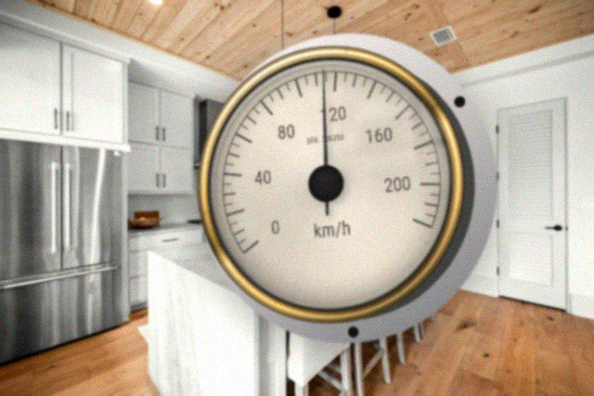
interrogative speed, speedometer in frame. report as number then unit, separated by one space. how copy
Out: 115 km/h
